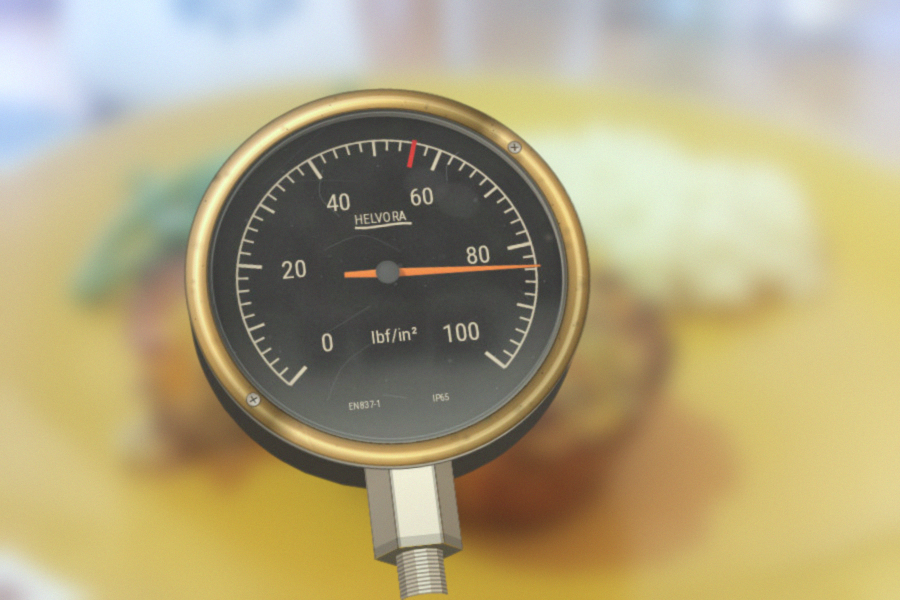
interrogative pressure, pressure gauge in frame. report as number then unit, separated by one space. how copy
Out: 84 psi
